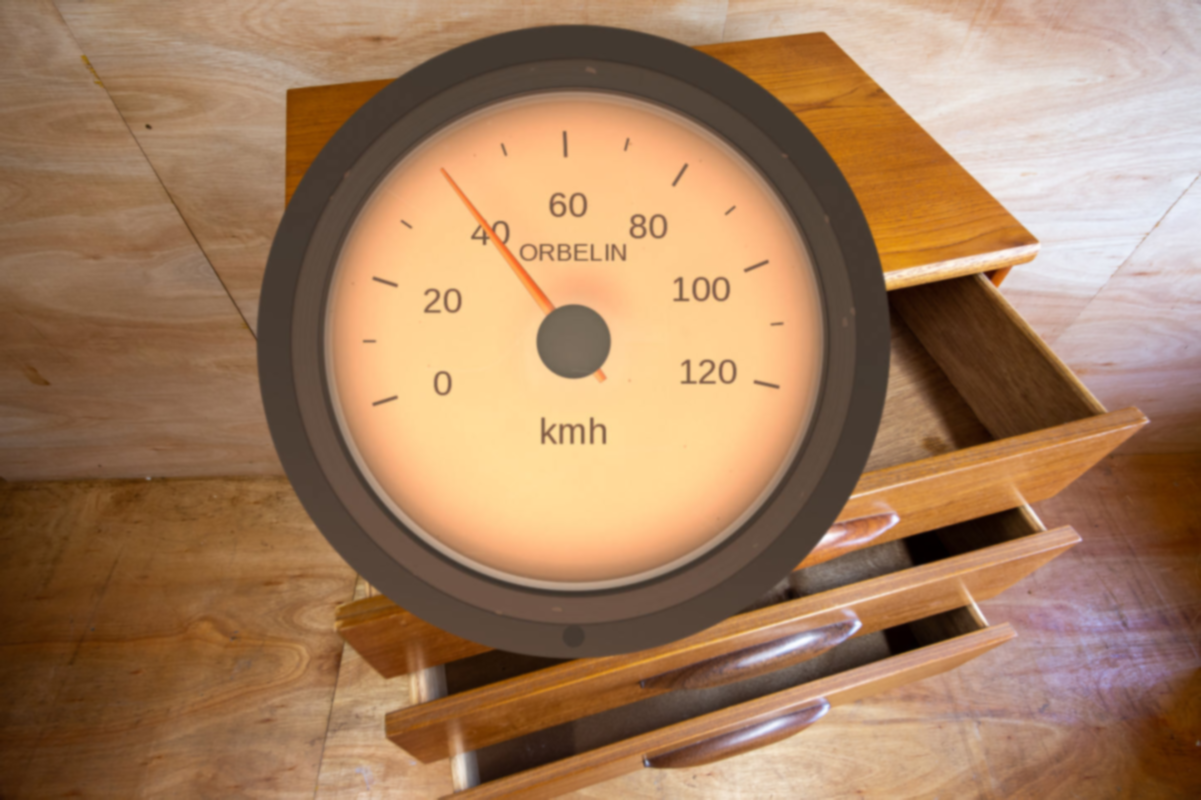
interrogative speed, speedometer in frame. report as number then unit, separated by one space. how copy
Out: 40 km/h
